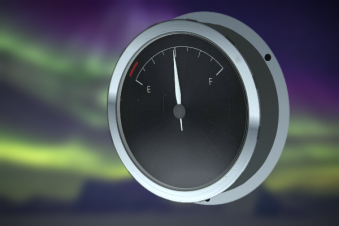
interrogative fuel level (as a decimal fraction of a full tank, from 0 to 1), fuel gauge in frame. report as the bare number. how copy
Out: 0.5
